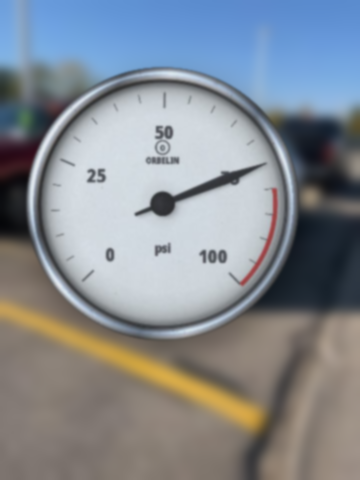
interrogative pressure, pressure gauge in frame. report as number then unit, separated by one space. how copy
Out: 75 psi
